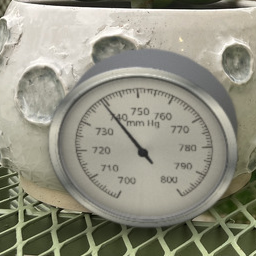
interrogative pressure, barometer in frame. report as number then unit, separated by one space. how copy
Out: 740 mmHg
